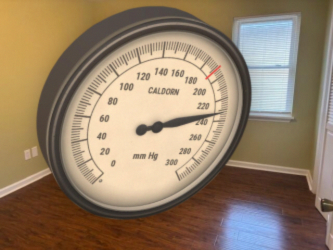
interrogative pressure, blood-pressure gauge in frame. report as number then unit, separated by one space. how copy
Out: 230 mmHg
